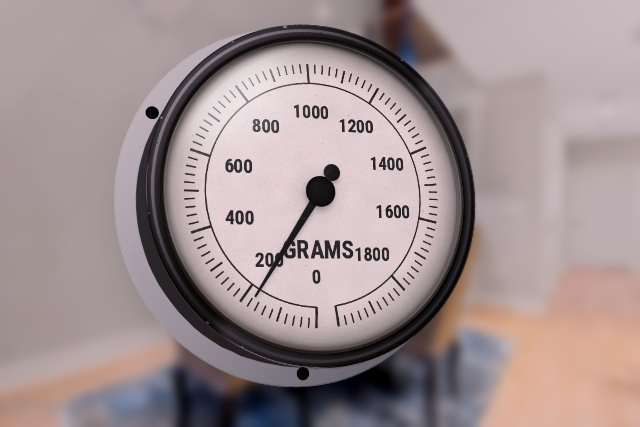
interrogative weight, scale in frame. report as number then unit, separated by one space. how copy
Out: 180 g
